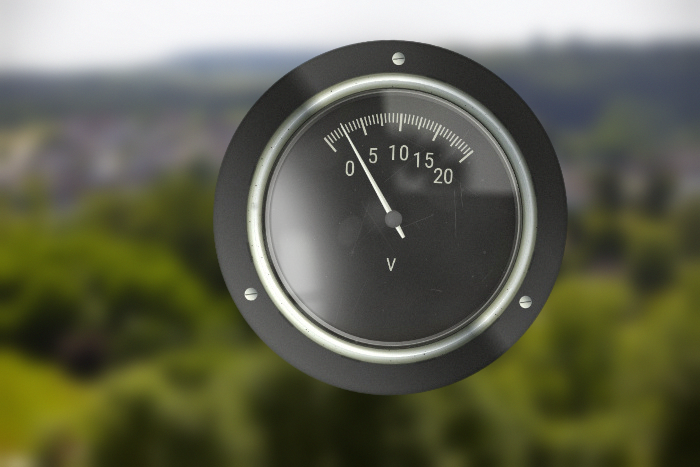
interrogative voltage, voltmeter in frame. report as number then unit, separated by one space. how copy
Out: 2.5 V
